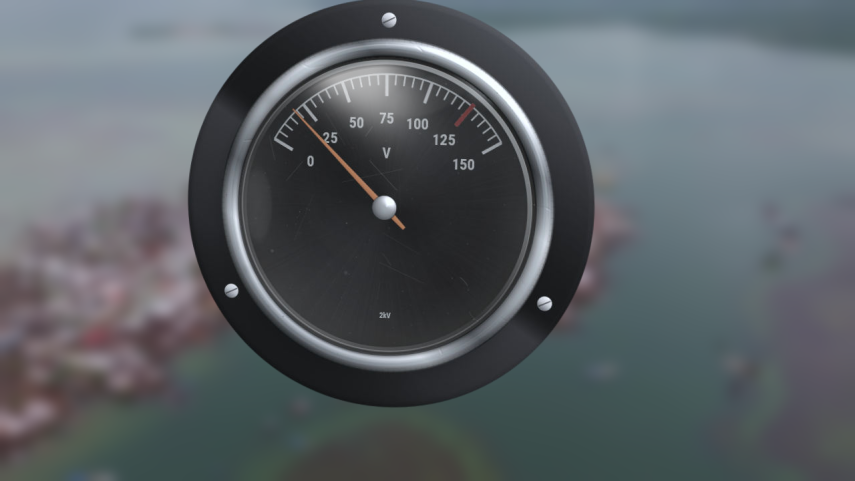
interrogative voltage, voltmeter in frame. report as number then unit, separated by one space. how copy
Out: 20 V
